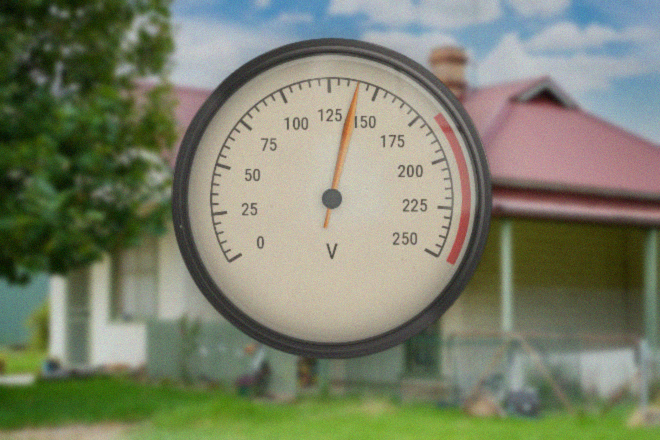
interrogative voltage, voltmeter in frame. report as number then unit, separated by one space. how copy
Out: 140 V
